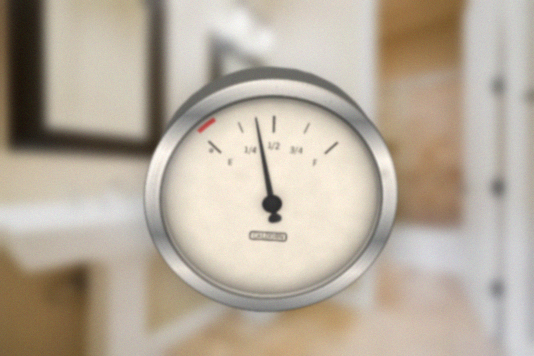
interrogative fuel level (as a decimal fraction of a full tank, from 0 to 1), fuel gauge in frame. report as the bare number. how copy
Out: 0.375
